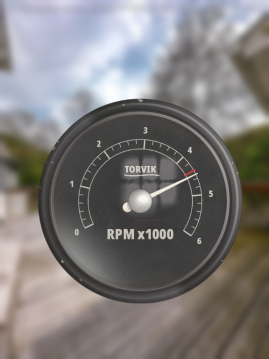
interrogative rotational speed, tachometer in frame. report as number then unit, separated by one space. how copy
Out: 4500 rpm
